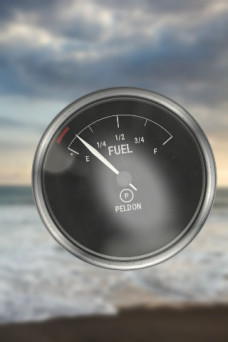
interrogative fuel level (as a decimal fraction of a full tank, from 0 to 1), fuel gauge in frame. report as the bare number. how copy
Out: 0.125
